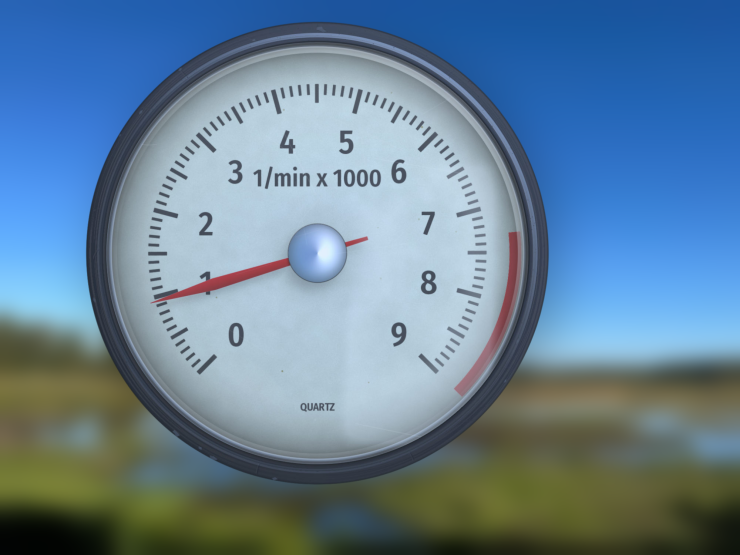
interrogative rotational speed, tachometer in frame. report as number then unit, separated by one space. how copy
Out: 950 rpm
